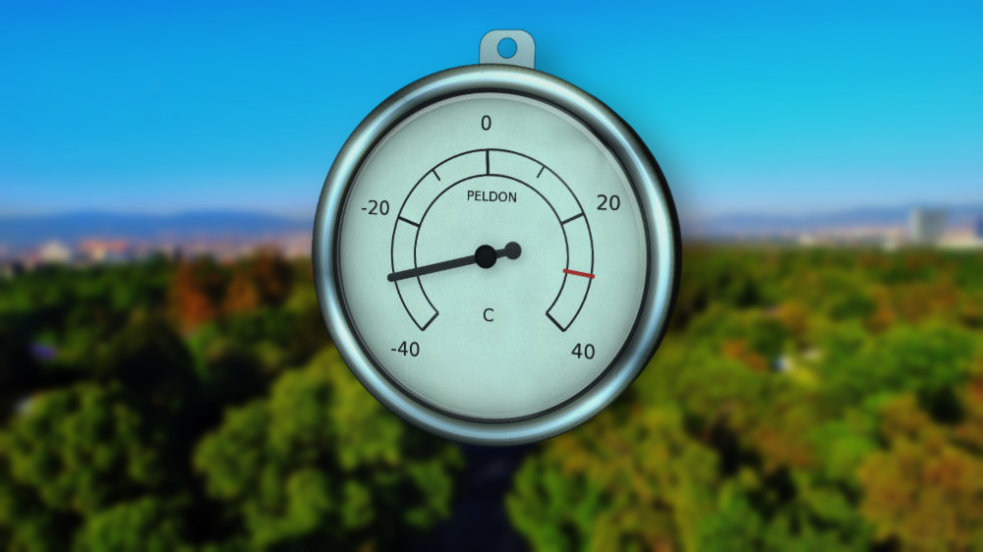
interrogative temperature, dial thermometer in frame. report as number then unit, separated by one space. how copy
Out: -30 °C
